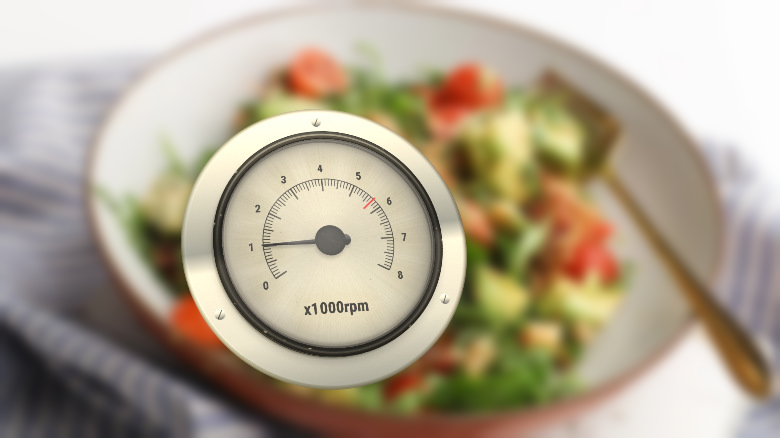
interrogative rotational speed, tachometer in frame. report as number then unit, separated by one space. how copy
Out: 1000 rpm
